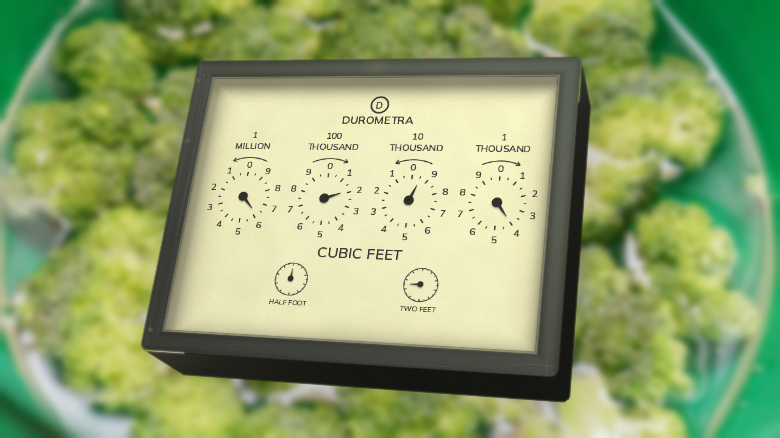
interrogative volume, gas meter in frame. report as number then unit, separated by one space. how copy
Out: 619400 ft³
